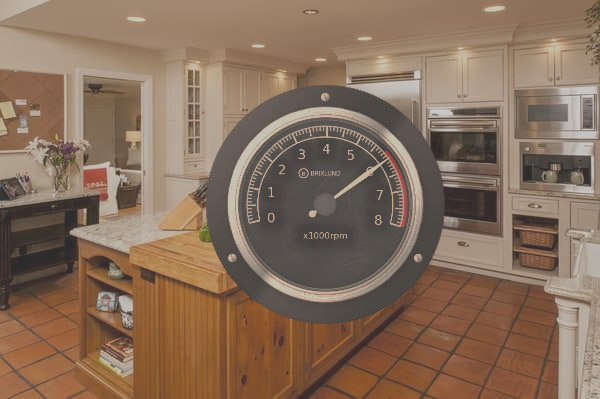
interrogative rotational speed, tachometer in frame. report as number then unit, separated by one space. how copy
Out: 6000 rpm
